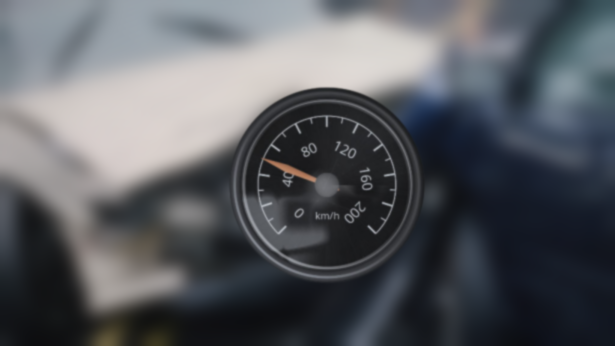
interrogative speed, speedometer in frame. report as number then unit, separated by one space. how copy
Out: 50 km/h
